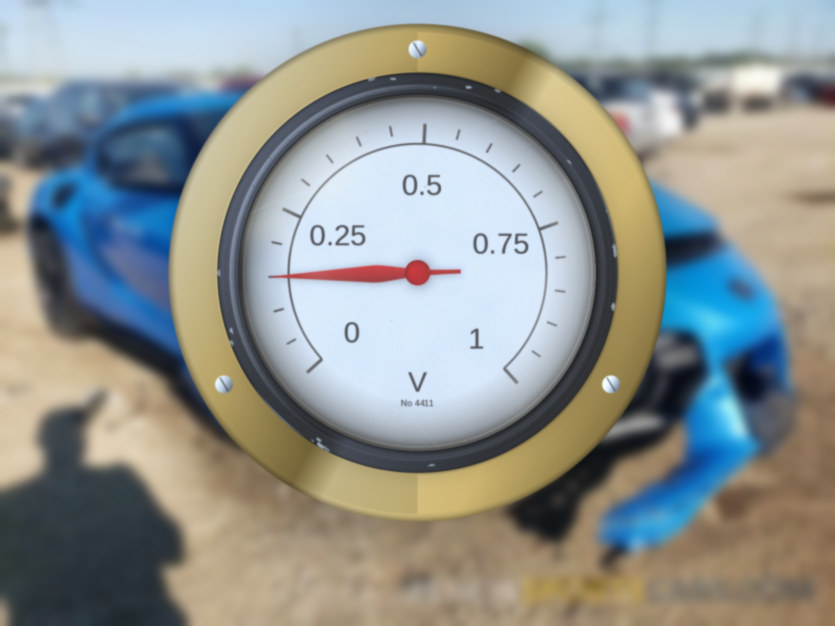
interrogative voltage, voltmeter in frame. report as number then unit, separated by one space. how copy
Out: 0.15 V
